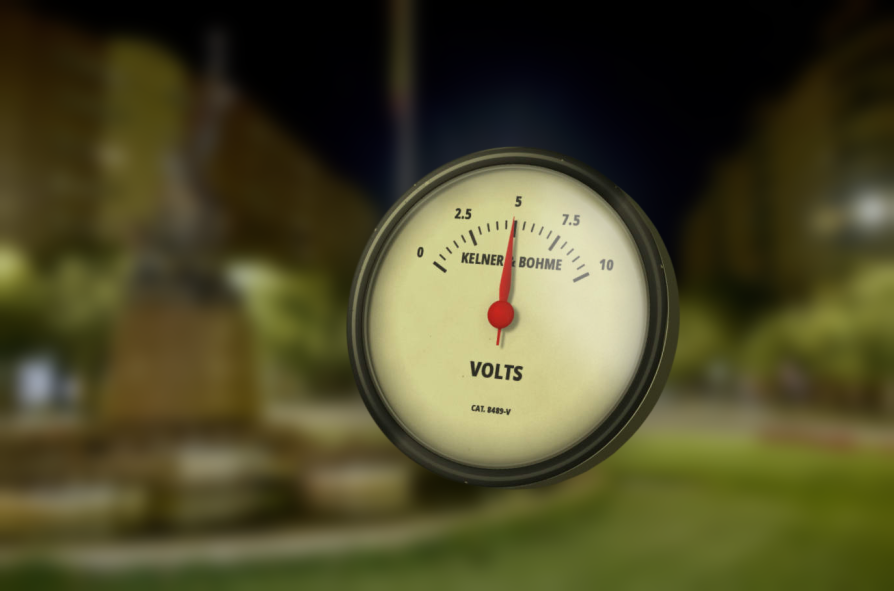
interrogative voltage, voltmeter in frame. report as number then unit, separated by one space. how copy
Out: 5 V
